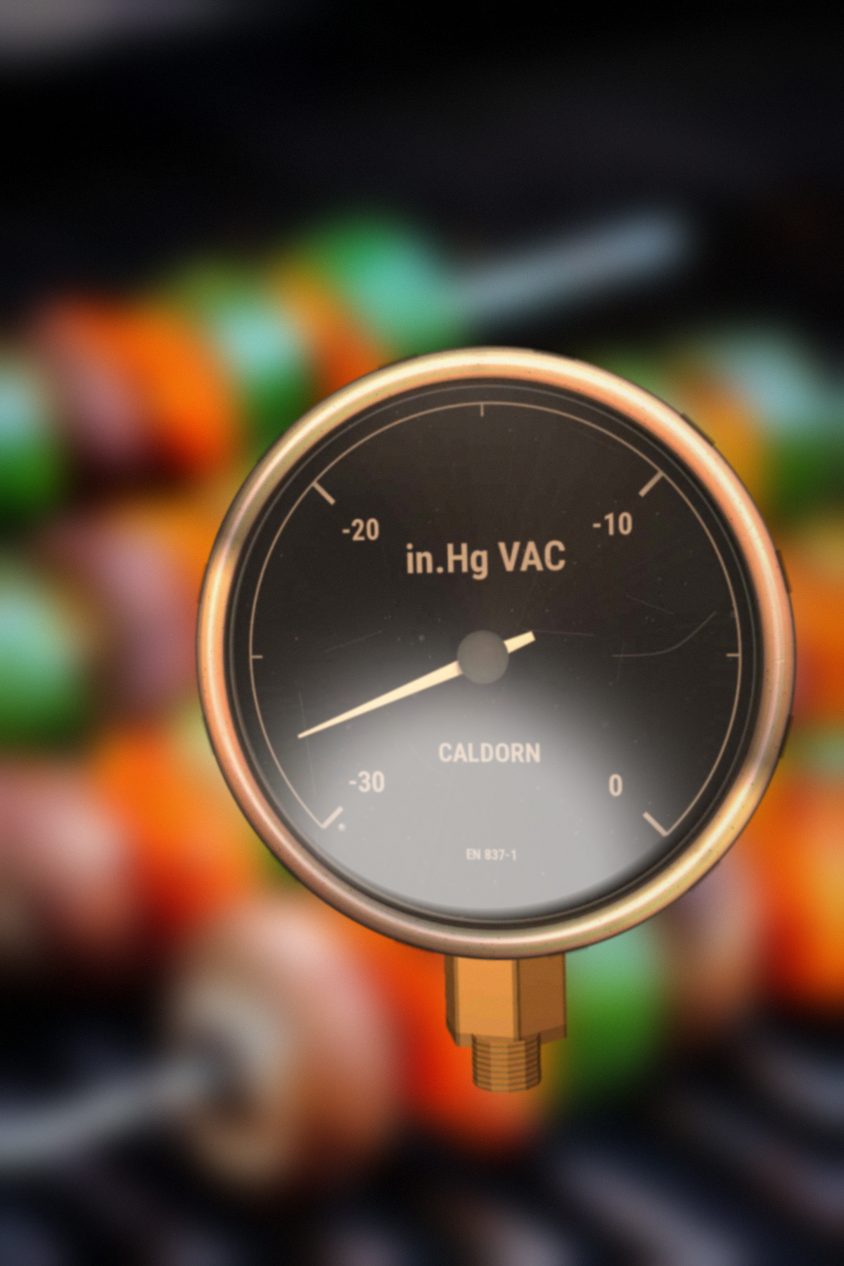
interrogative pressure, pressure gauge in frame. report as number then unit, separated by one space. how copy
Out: -27.5 inHg
